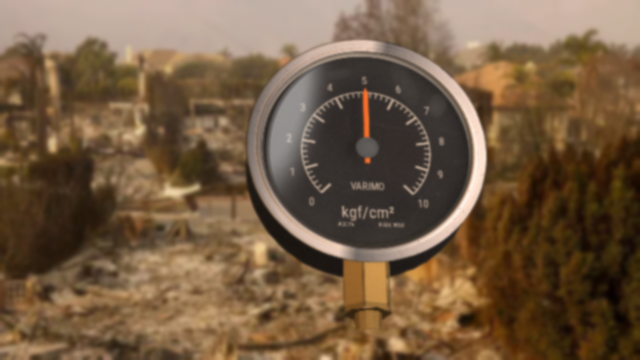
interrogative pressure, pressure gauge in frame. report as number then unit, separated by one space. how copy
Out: 5 kg/cm²
